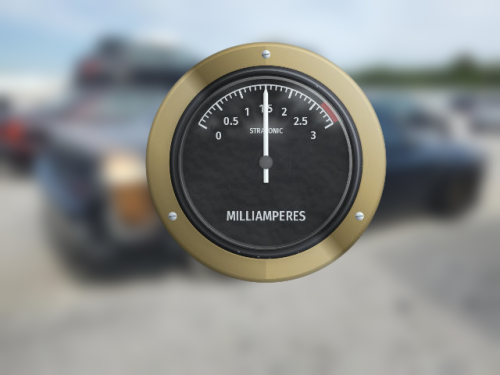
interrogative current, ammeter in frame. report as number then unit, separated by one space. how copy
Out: 1.5 mA
